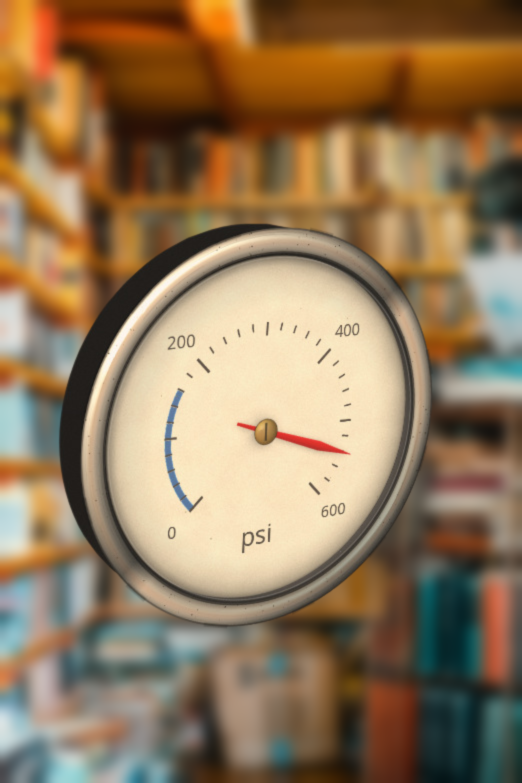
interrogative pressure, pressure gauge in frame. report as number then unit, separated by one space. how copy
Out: 540 psi
